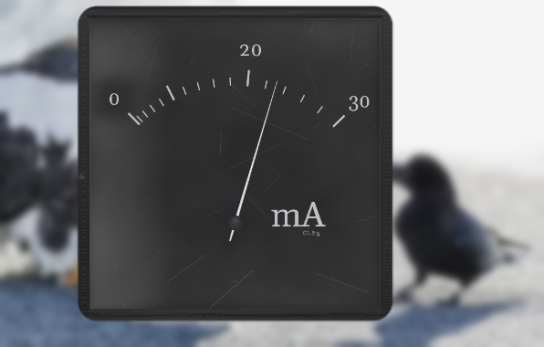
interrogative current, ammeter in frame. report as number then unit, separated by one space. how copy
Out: 23 mA
